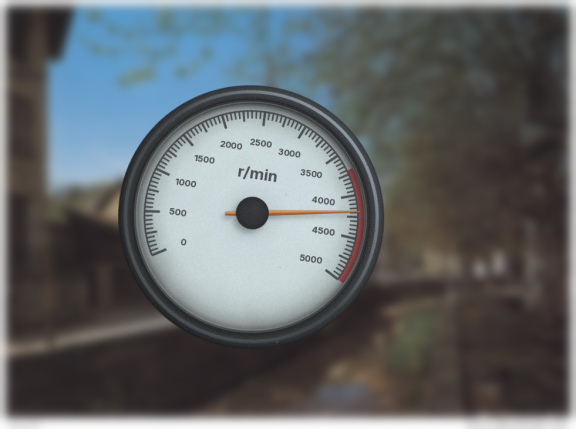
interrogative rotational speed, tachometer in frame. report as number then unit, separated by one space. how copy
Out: 4200 rpm
